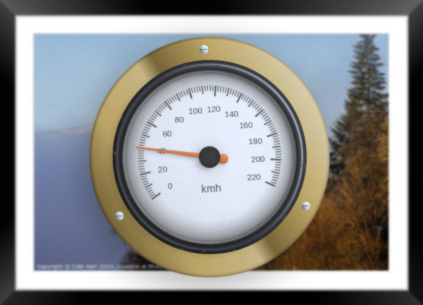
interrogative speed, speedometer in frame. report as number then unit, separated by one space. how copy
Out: 40 km/h
